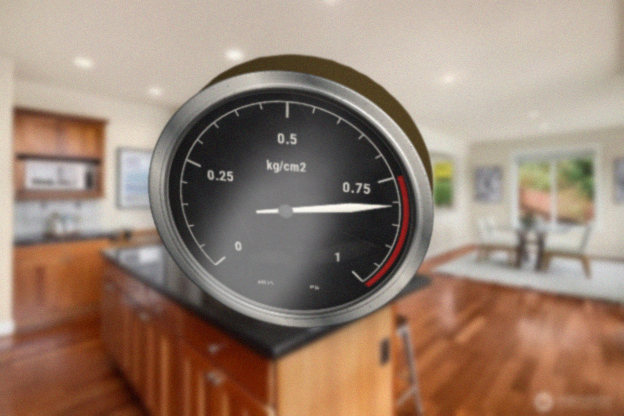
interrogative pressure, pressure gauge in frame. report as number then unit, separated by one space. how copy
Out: 0.8 kg/cm²
